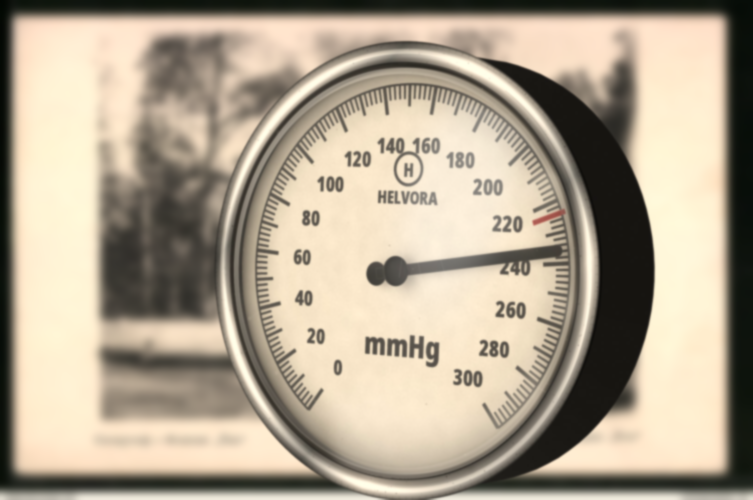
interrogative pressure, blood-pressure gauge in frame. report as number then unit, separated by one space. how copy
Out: 236 mmHg
